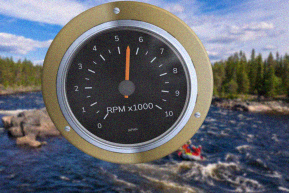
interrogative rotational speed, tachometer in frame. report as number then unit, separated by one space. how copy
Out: 5500 rpm
